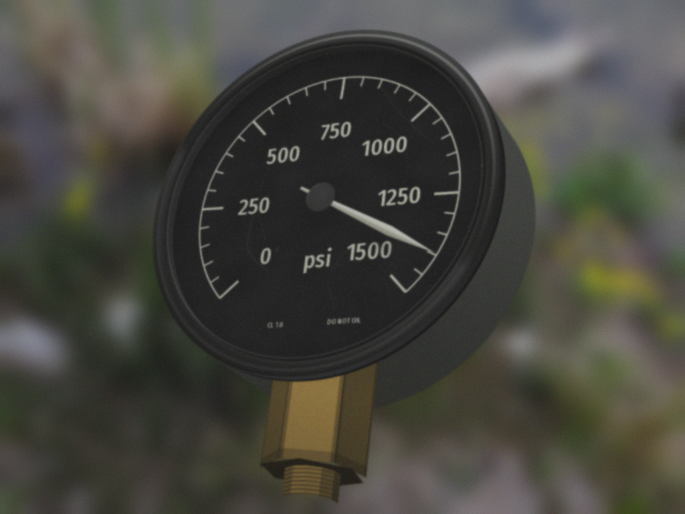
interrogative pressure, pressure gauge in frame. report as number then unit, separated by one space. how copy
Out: 1400 psi
